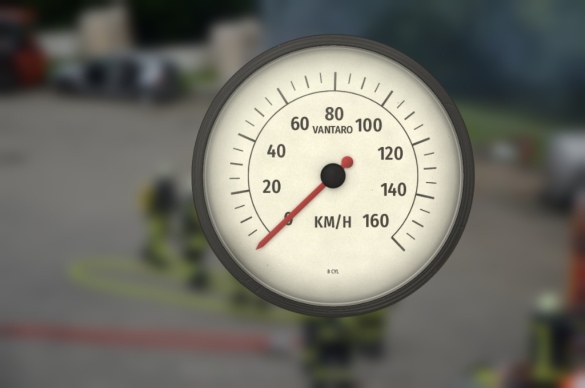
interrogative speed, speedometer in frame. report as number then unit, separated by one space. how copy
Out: 0 km/h
